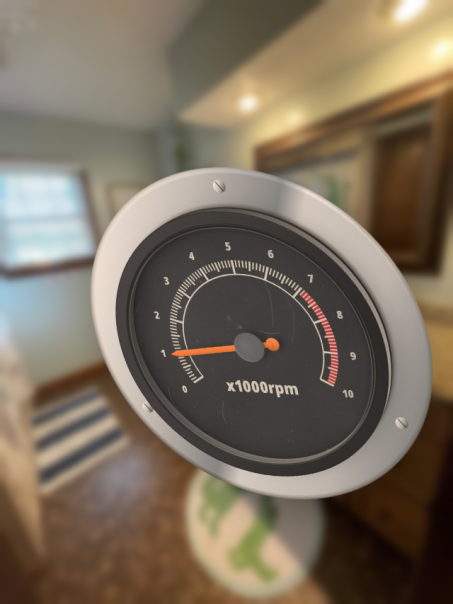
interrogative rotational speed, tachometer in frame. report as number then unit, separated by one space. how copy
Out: 1000 rpm
